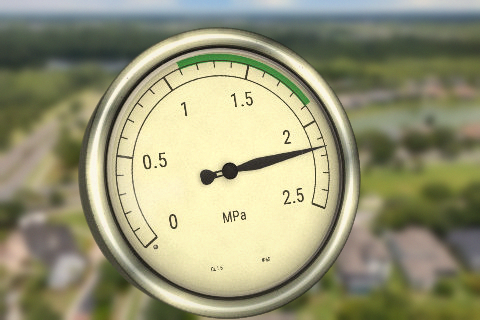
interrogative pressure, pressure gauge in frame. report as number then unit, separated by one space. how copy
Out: 2.15 MPa
